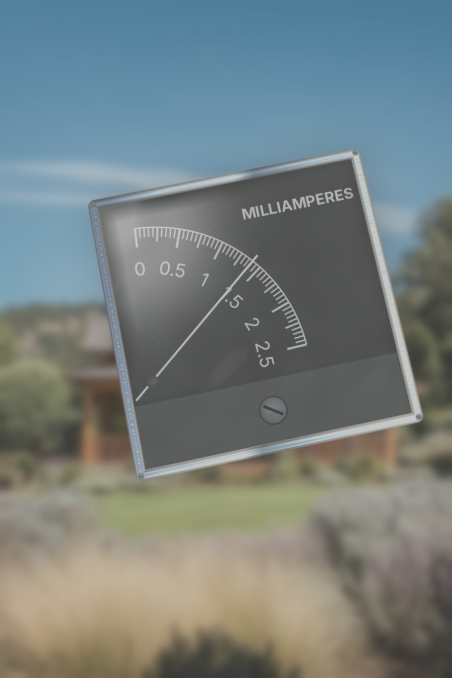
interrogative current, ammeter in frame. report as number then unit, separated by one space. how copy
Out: 1.4 mA
